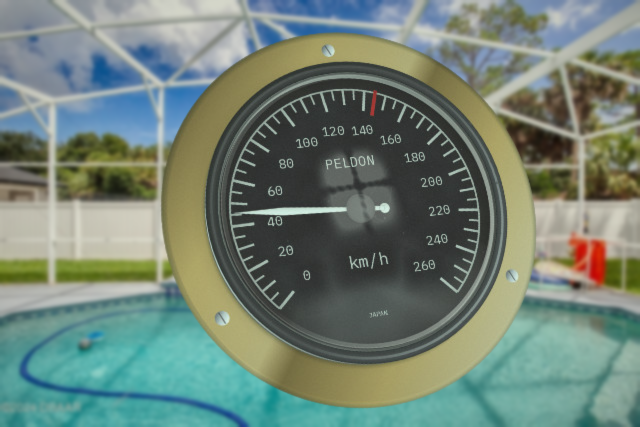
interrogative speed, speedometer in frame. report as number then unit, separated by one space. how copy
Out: 45 km/h
